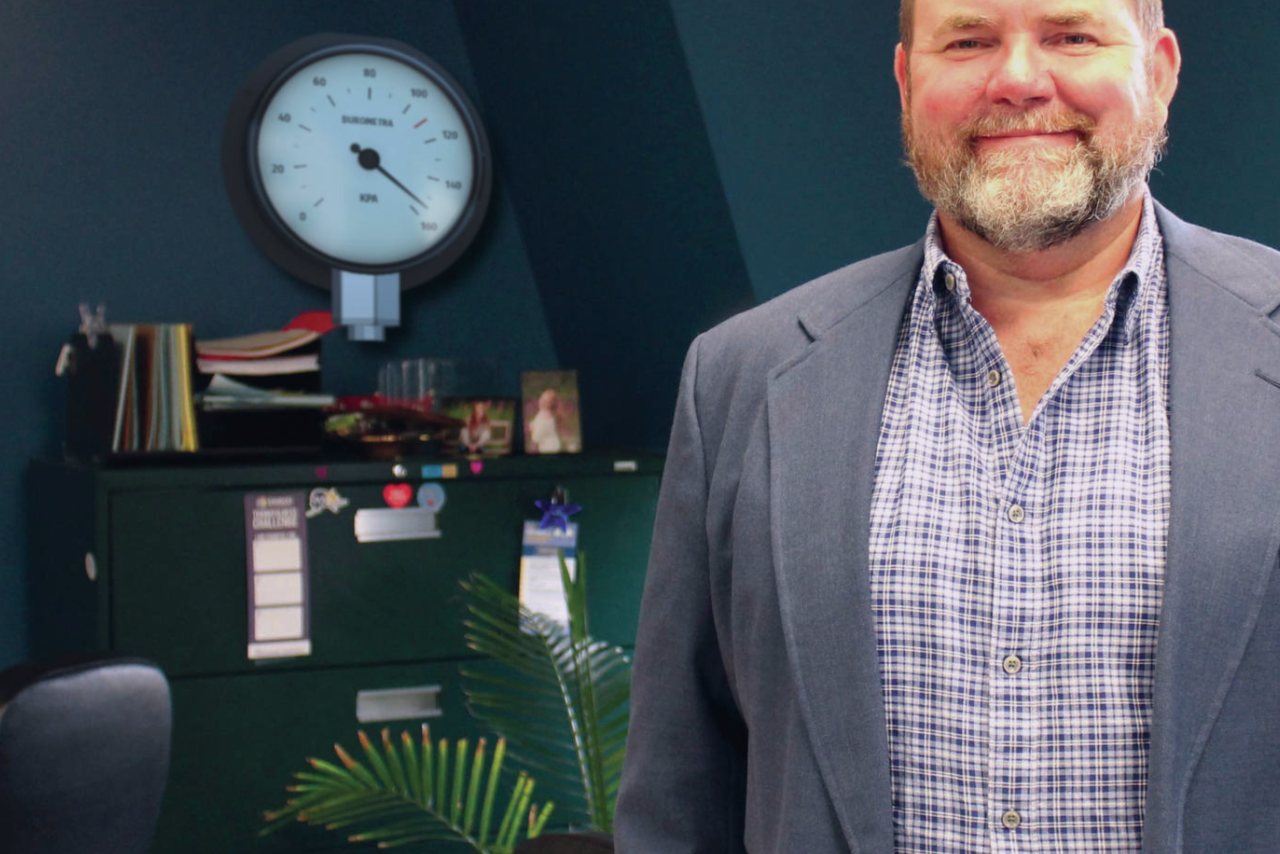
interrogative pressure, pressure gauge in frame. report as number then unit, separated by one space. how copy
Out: 155 kPa
